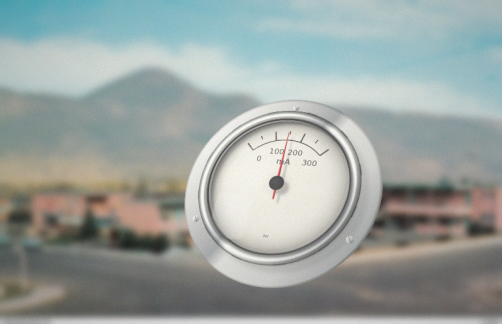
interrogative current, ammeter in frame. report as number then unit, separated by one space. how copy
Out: 150 mA
